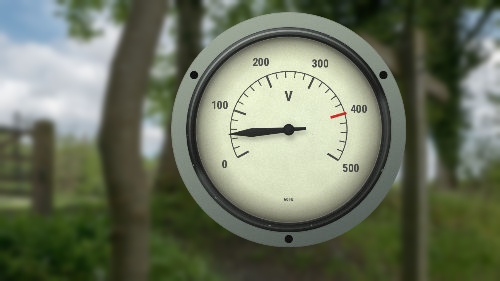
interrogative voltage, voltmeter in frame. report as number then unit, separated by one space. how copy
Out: 50 V
